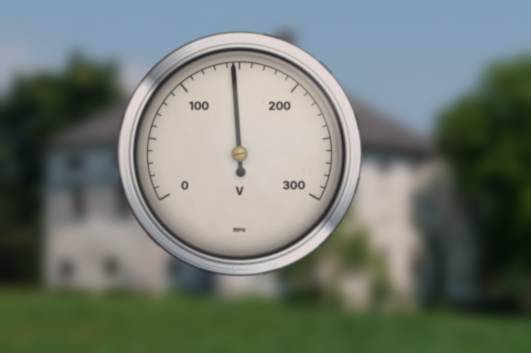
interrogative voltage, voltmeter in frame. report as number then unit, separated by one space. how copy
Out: 145 V
